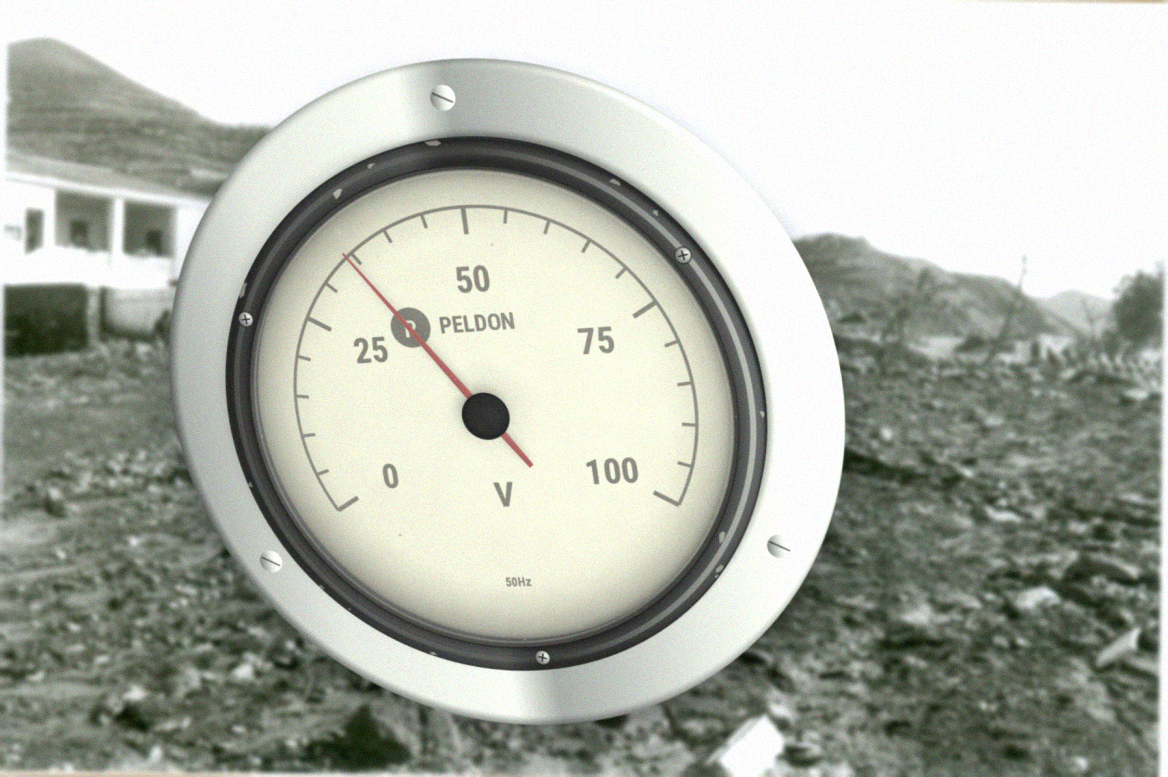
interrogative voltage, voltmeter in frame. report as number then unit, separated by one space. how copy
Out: 35 V
